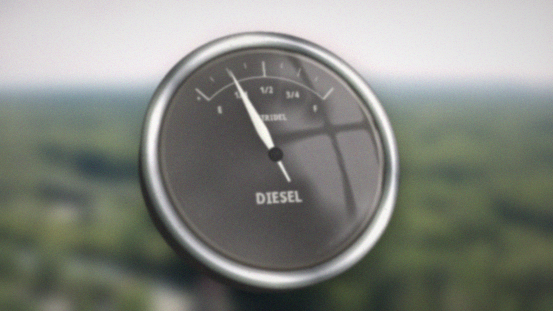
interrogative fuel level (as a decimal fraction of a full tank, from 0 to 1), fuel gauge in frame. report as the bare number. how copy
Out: 0.25
